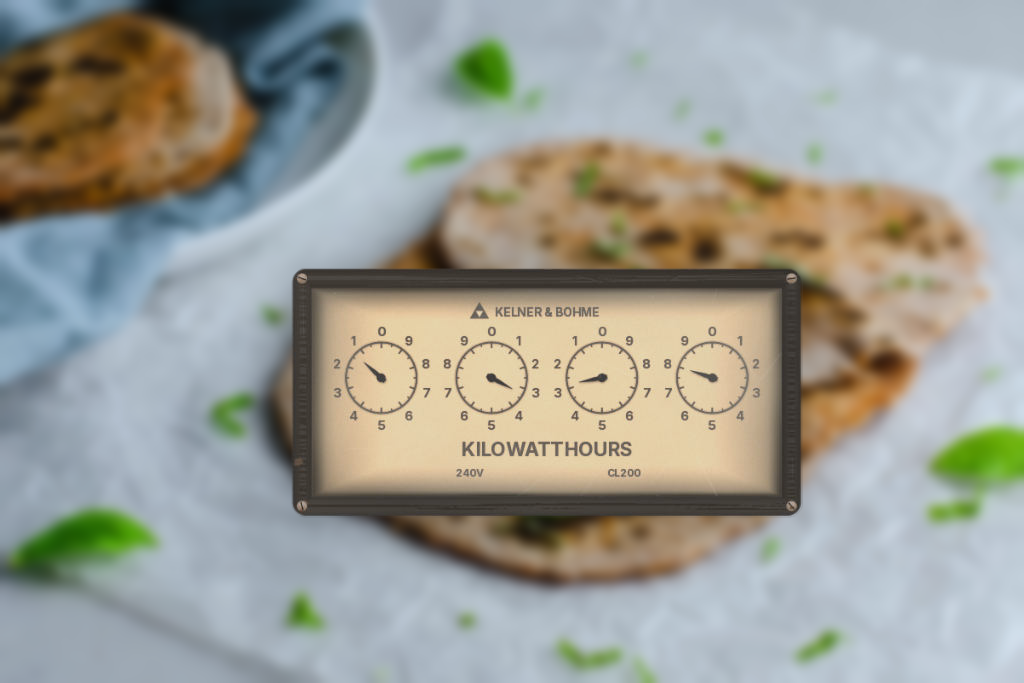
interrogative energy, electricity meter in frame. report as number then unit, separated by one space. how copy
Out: 1328 kWh
